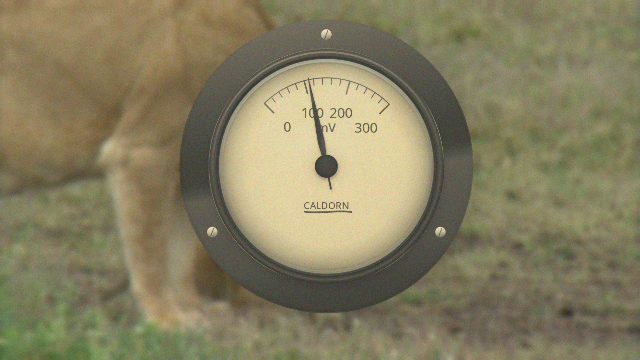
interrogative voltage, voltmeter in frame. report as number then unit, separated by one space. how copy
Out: 110 mV
